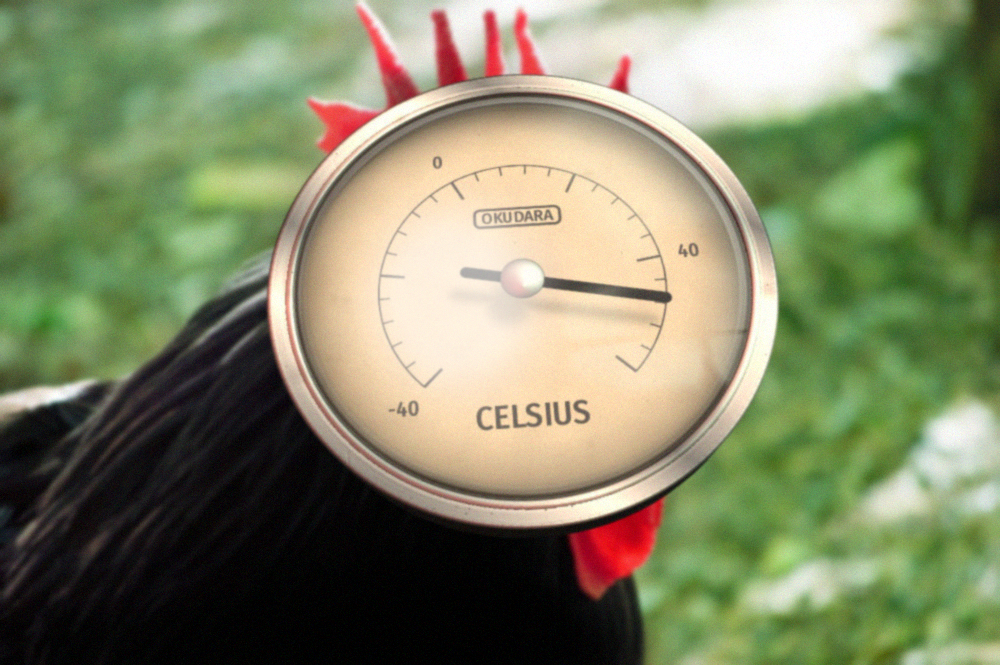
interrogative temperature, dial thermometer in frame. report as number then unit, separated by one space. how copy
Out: 48 °C
